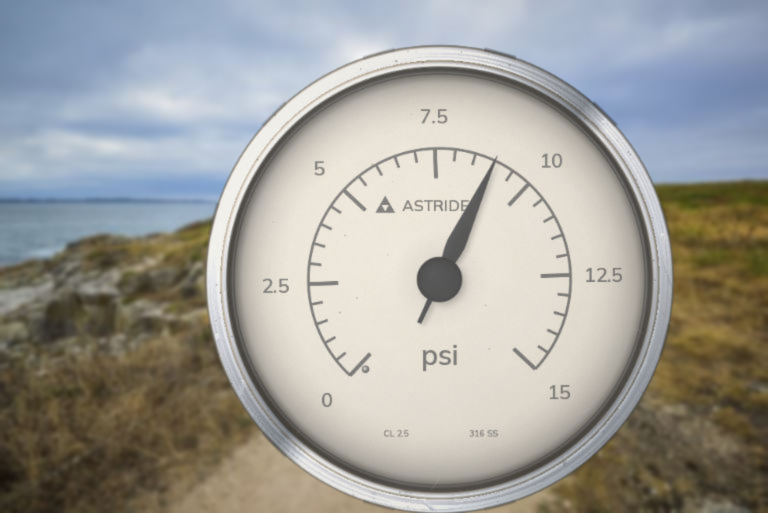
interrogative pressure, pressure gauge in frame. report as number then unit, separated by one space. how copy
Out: 9 psi
